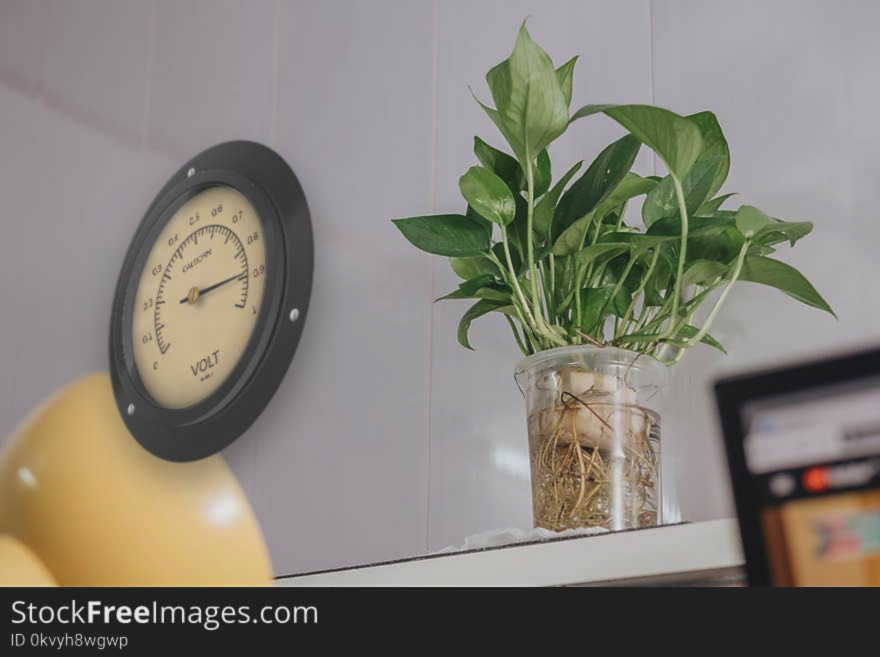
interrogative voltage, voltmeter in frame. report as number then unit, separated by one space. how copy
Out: 0.9 V
